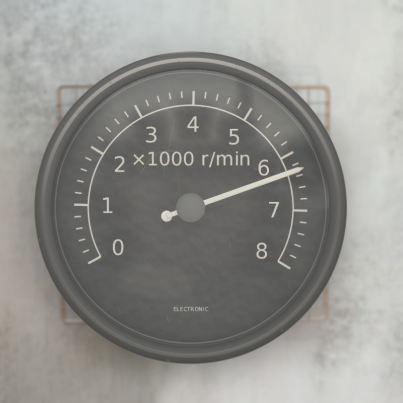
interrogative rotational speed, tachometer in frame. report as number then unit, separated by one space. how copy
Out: 6300 rpm
